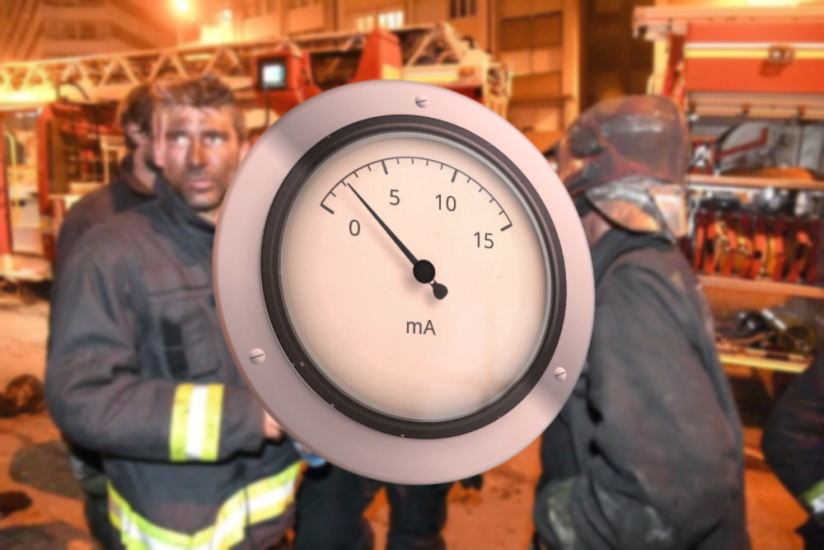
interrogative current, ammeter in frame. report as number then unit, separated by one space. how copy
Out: 2 mA
